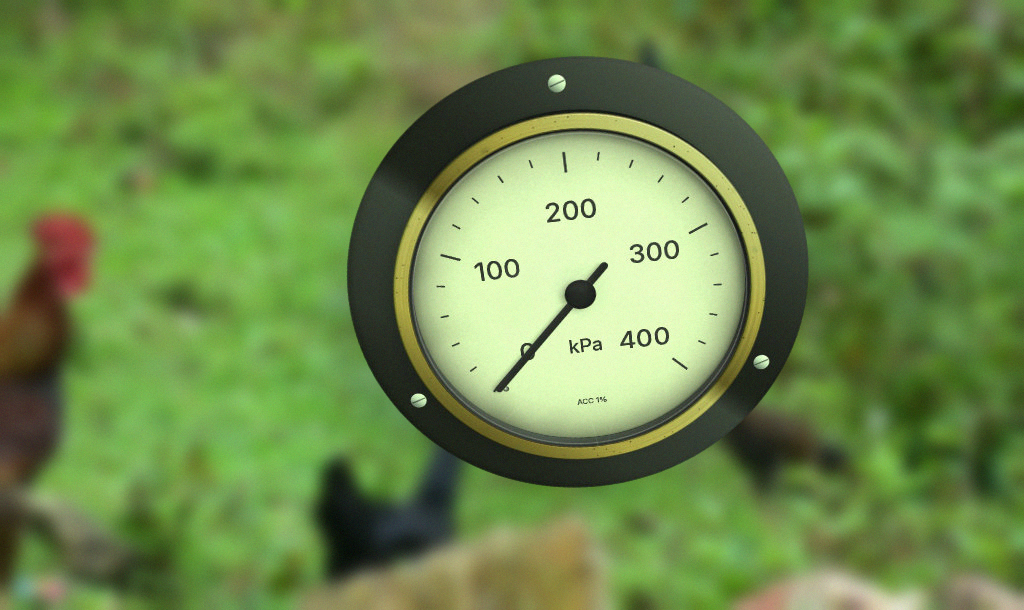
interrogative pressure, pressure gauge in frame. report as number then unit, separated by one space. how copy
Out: 0 kPa
